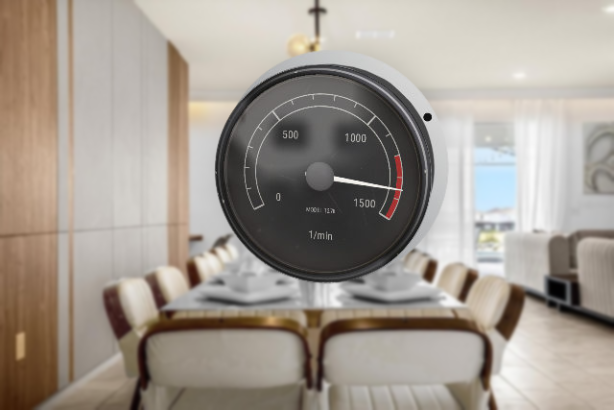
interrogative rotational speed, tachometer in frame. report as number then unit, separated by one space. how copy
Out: 1350 rpm
